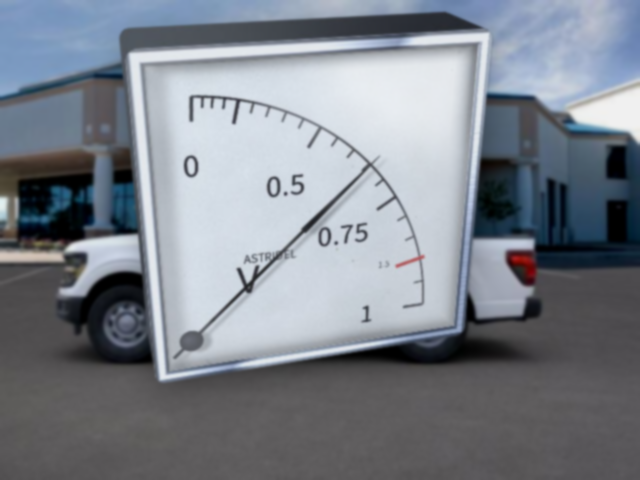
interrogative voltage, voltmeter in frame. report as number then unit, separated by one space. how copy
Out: 0.65 V
